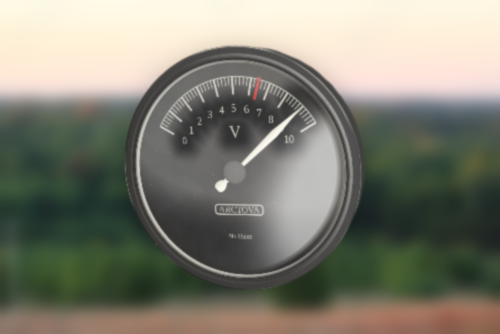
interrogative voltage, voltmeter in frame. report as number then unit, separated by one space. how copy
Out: 9 V
